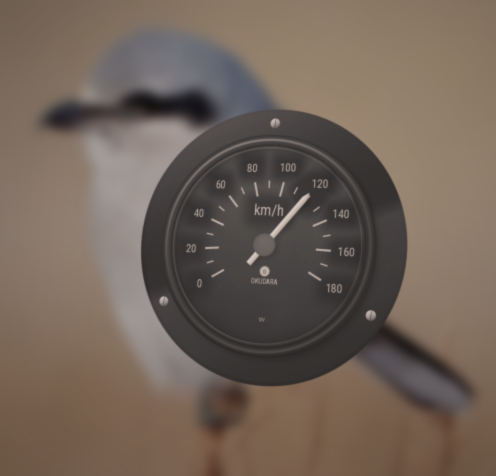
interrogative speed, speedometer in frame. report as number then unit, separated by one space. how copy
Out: 120 km/h
